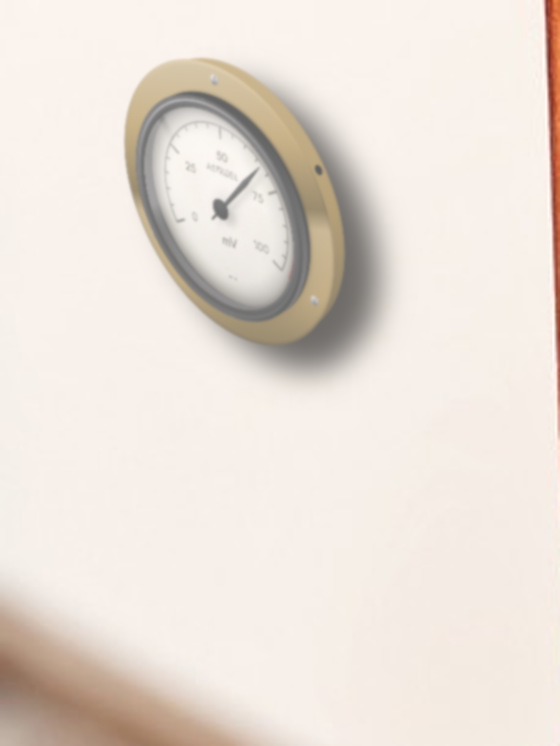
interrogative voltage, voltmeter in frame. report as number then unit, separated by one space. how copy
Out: 67.5 mV
